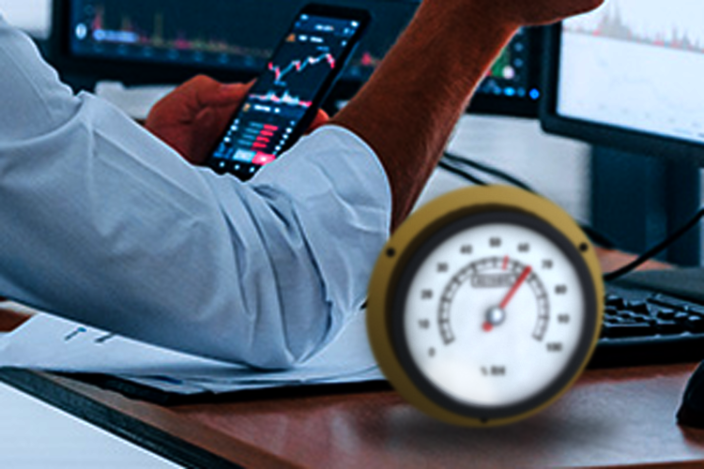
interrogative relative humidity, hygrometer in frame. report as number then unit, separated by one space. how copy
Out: 65 %
